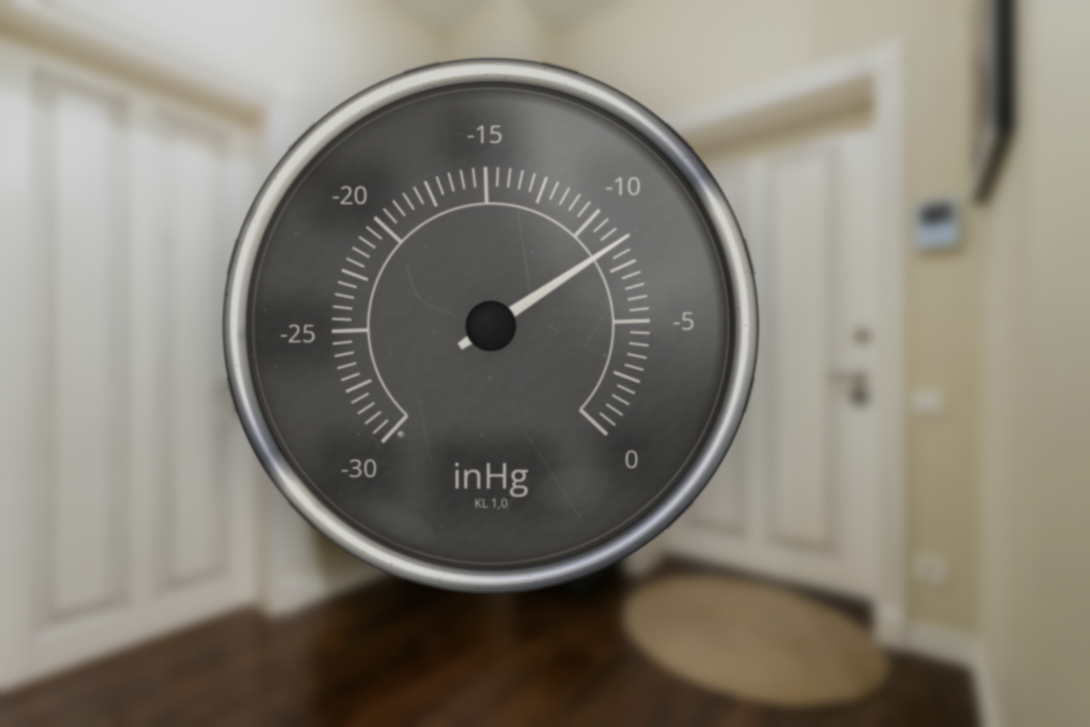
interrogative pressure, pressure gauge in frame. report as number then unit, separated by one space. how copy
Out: -8.5 inHg
